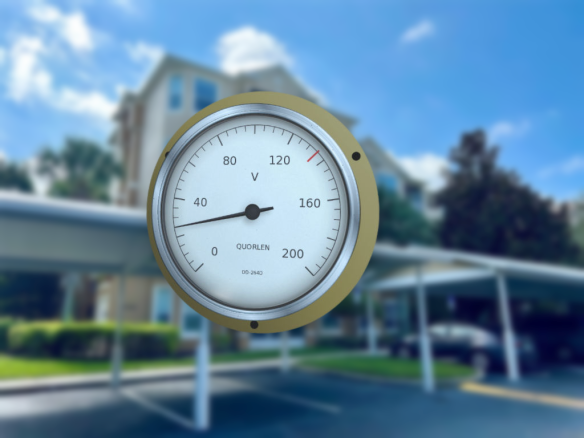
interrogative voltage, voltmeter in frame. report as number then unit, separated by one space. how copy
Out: 25 V
